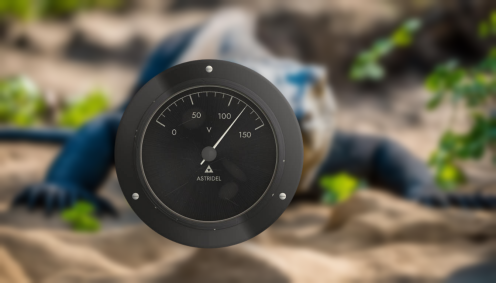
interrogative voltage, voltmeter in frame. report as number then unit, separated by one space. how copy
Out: 120 V
